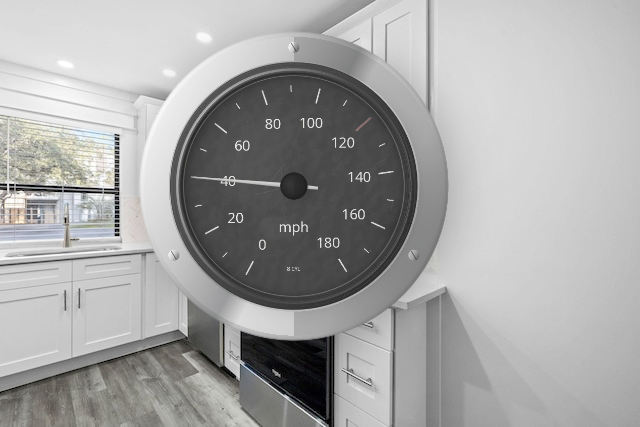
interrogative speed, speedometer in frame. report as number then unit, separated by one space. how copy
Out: 40 mph
